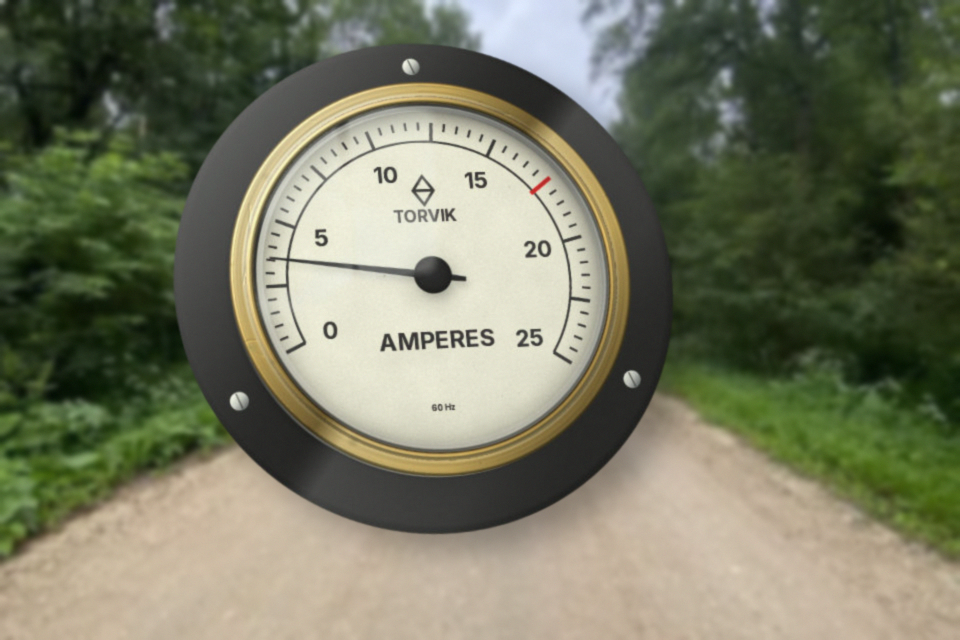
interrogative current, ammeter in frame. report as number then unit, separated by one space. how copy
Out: 3.5 A
